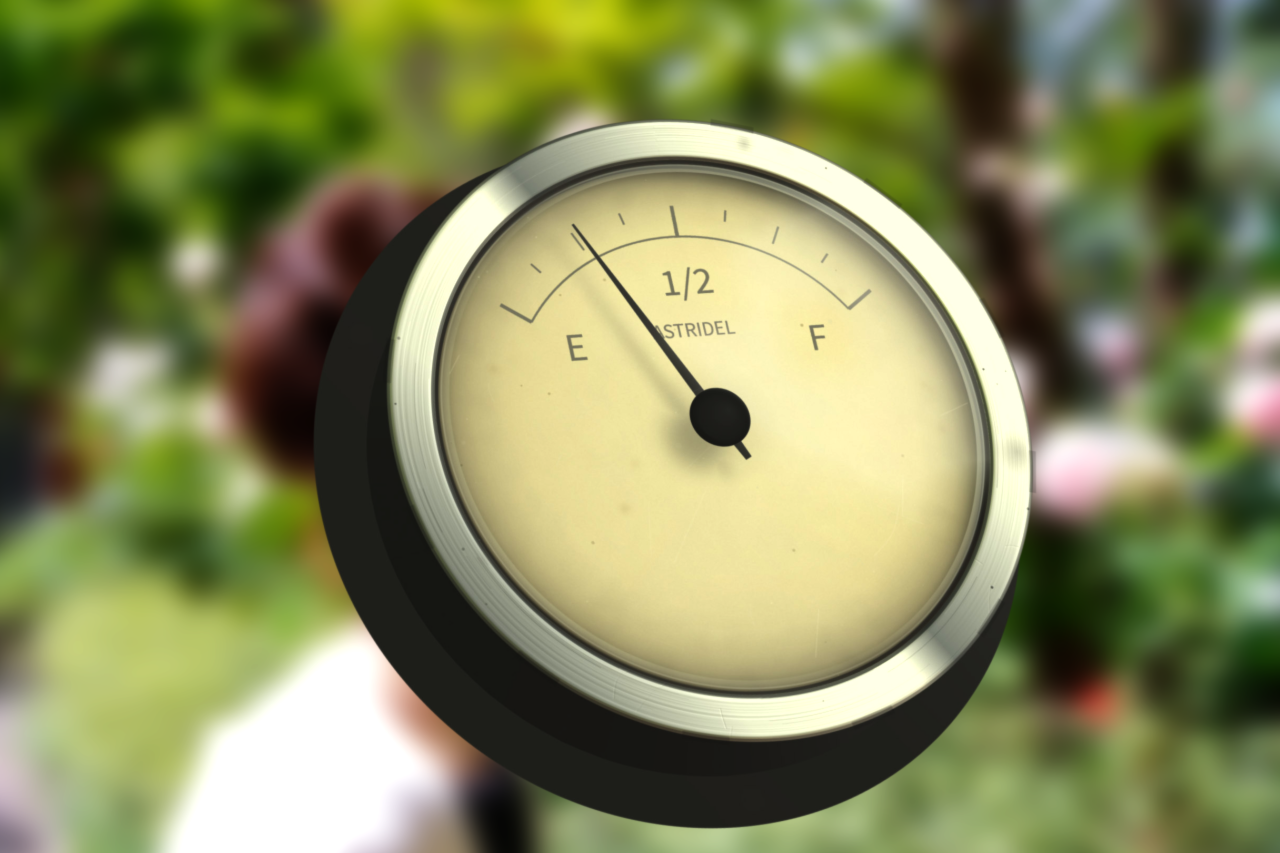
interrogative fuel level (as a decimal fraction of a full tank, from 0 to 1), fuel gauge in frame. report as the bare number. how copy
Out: 0.25
